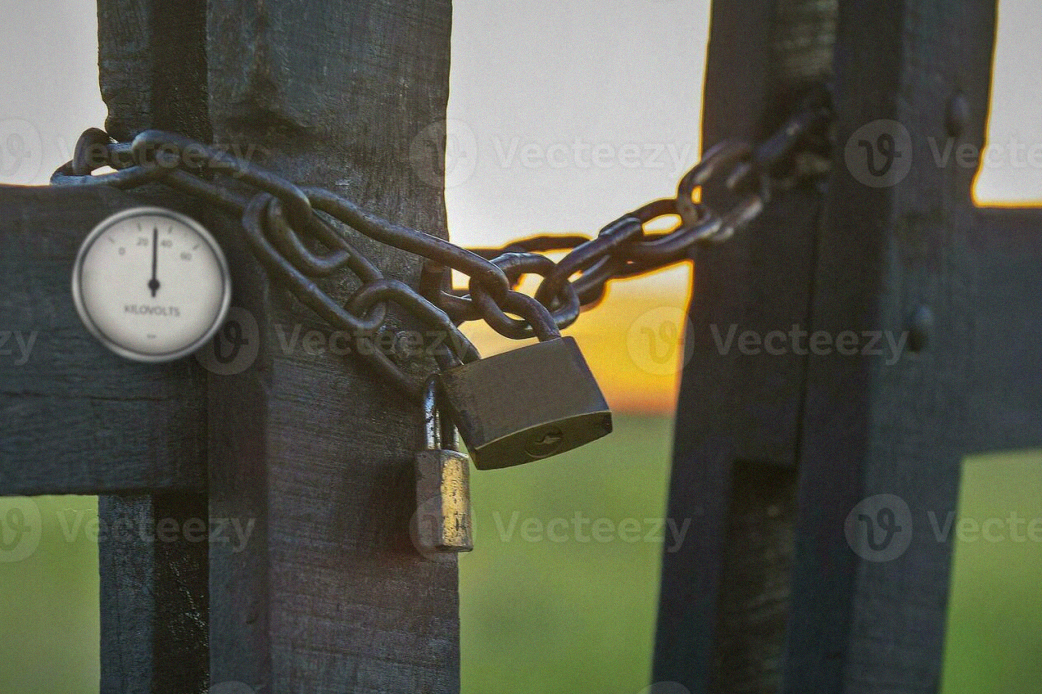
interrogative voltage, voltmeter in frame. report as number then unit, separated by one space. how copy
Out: 30 kV
